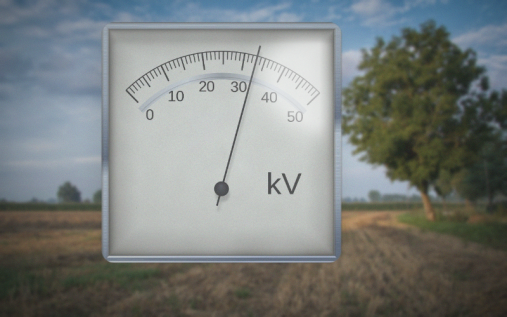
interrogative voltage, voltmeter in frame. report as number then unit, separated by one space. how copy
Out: 33 kV
